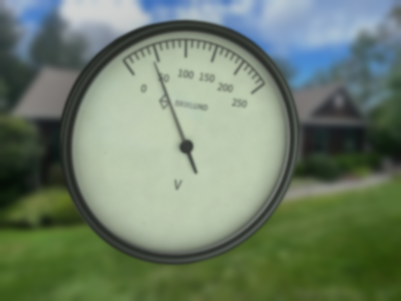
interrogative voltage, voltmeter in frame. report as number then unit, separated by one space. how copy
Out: 40 V
